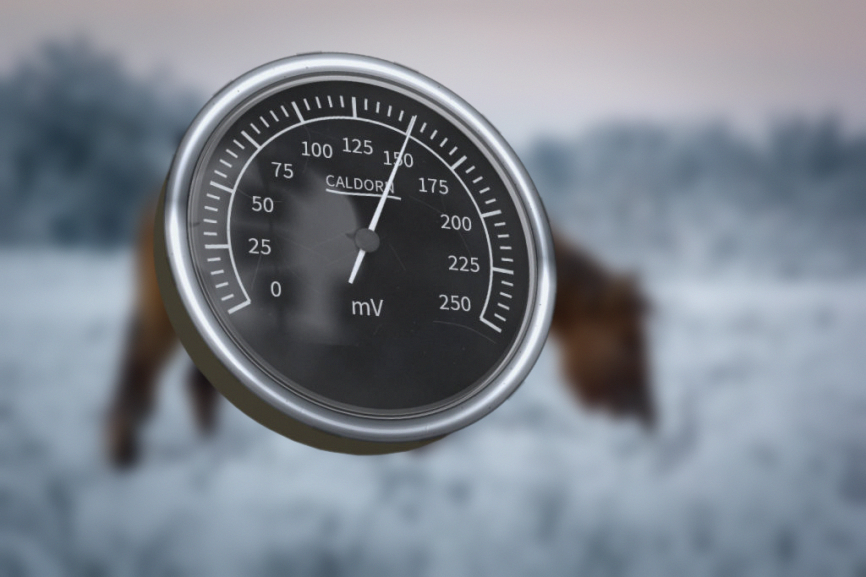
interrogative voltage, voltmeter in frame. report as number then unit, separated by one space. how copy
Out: 150 mV
